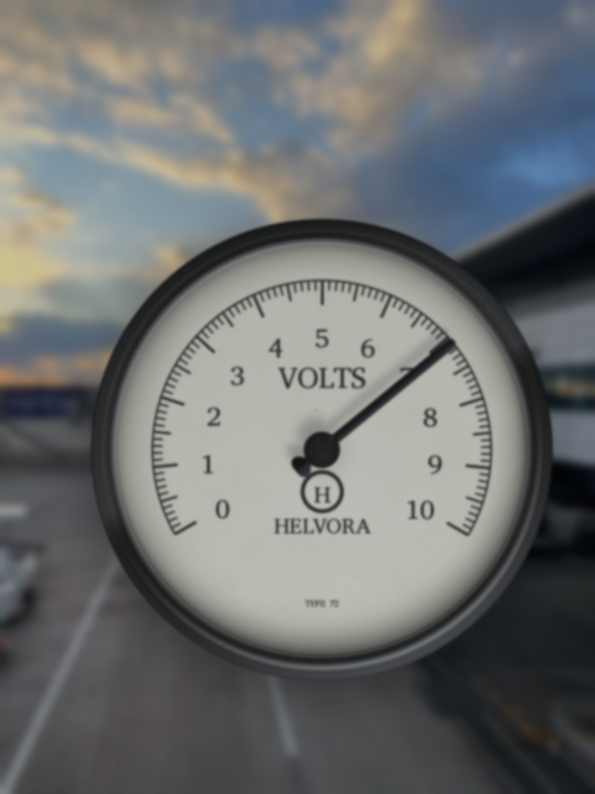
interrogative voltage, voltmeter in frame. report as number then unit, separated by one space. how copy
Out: 7.1 V
